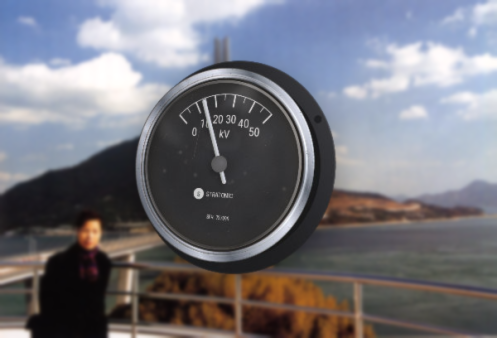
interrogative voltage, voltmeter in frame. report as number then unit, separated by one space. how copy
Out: 15 kV
